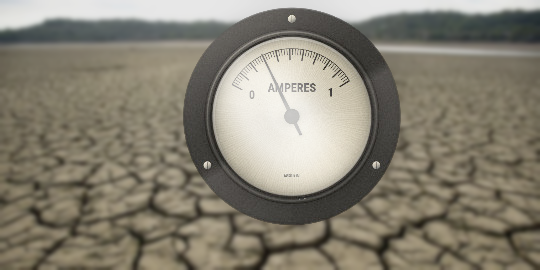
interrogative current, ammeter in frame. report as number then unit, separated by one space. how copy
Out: 0.3 A
